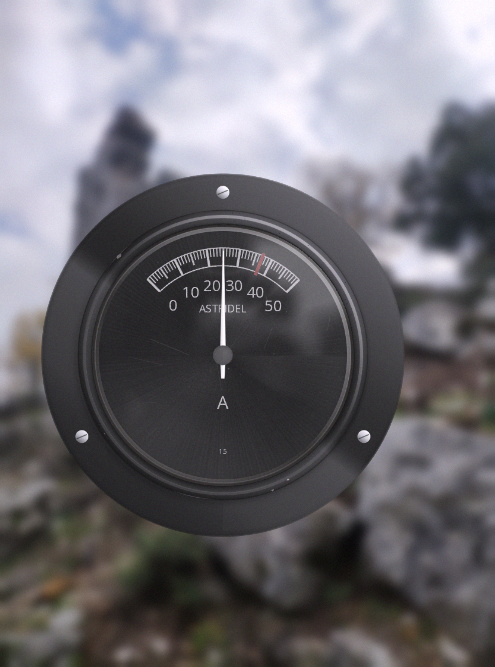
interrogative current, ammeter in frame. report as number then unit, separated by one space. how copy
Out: 25 A
